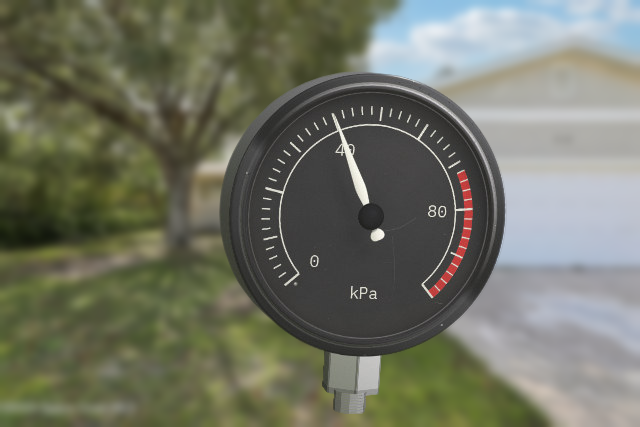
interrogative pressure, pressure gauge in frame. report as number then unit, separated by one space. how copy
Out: 40 kPa
